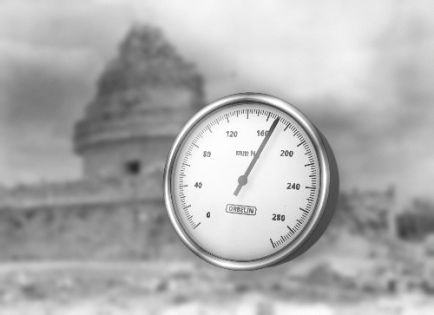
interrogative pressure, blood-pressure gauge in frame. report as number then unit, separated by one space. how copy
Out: 170 mmHg
